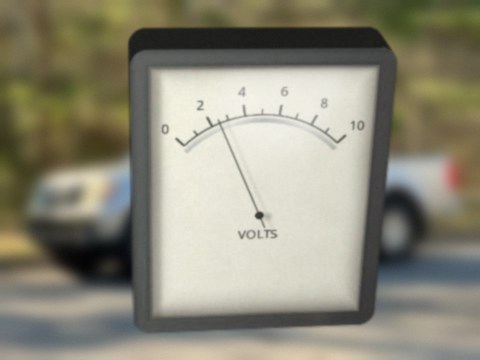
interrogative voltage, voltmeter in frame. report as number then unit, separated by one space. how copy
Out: 2.5 V
